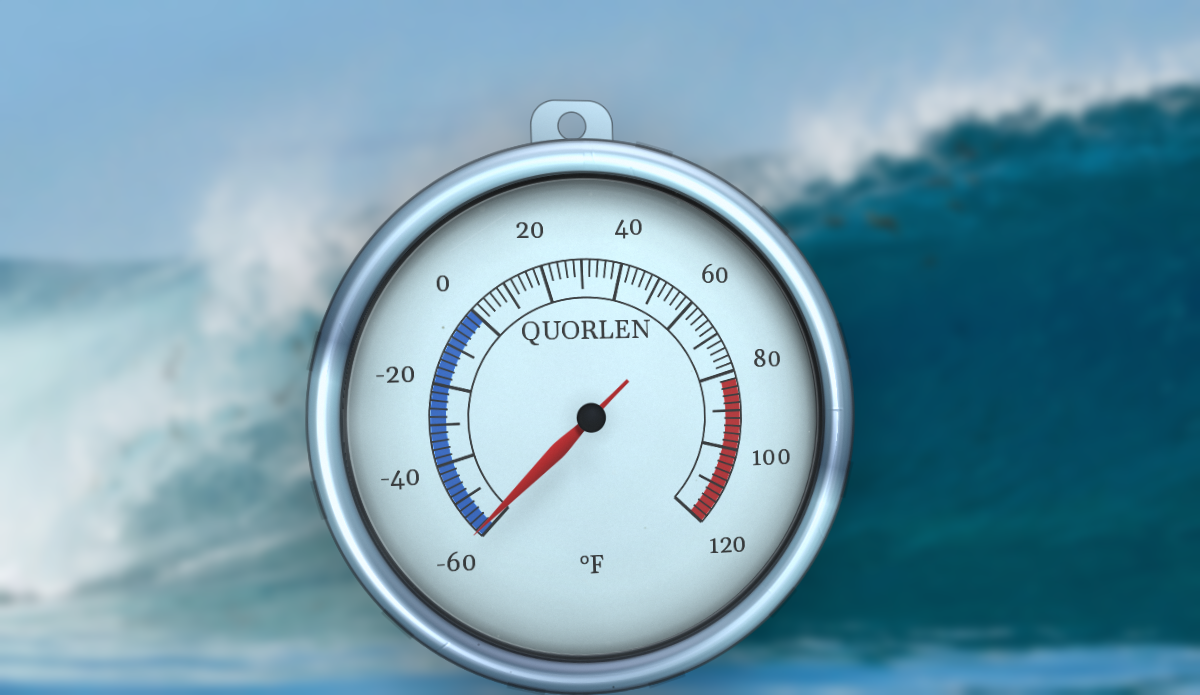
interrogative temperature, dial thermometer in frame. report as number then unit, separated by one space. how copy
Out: -58 °F
